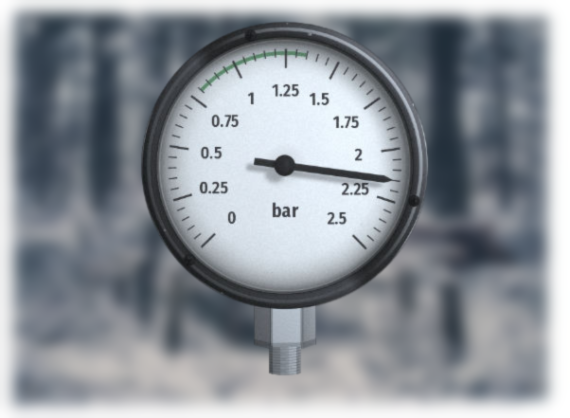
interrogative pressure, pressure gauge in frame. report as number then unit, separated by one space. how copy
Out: 2.15 bar
